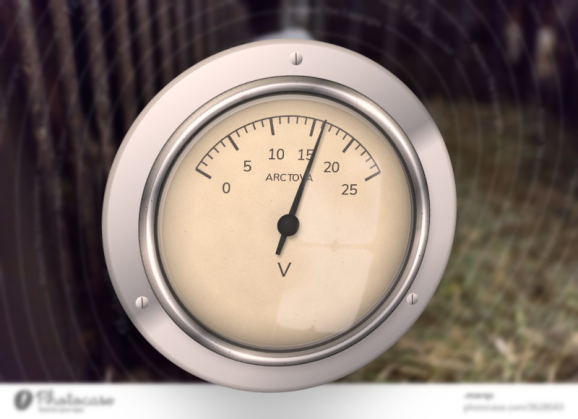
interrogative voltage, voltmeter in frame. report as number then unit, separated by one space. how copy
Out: 16 V
